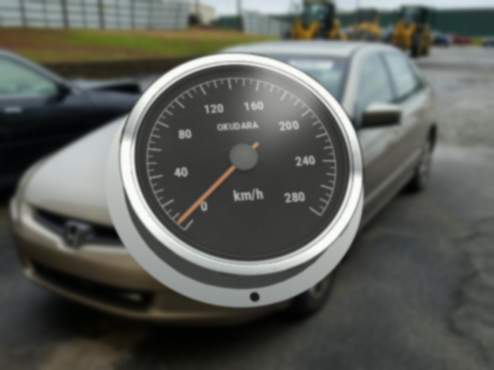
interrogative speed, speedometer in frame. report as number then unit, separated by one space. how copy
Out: 5 km/h
